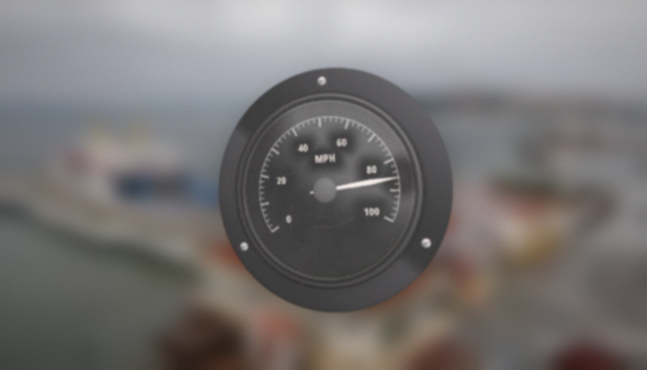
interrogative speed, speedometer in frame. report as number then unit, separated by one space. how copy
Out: 86 mph
